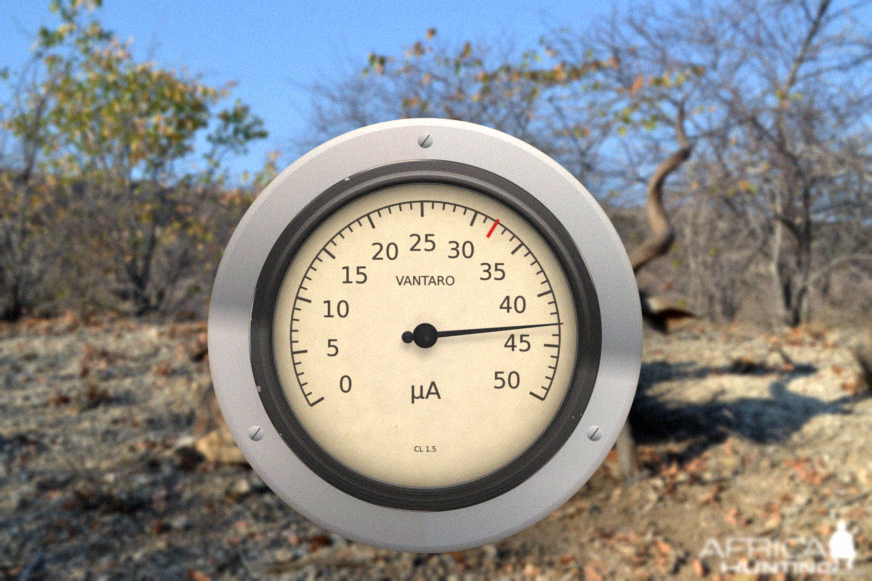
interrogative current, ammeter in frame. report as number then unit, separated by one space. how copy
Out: 43 µA
